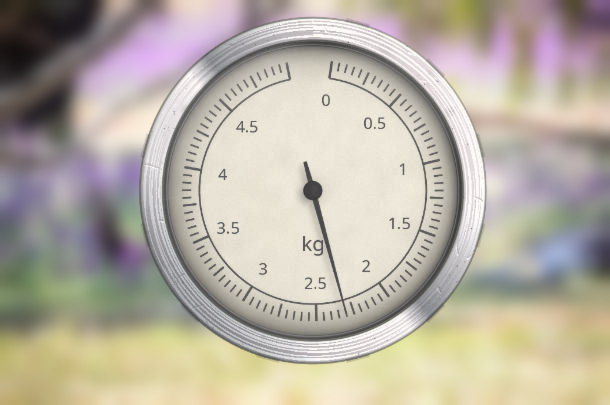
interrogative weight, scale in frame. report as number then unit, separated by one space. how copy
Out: 2.3 kg
